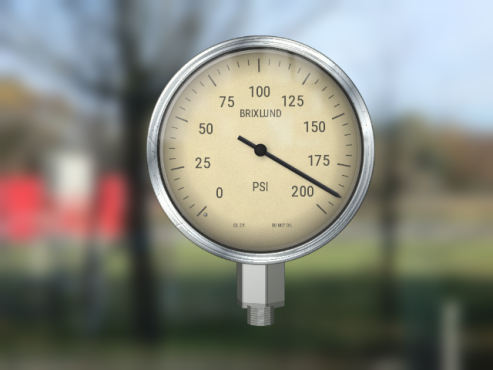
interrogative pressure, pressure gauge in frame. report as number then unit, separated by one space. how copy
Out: 190 psi
